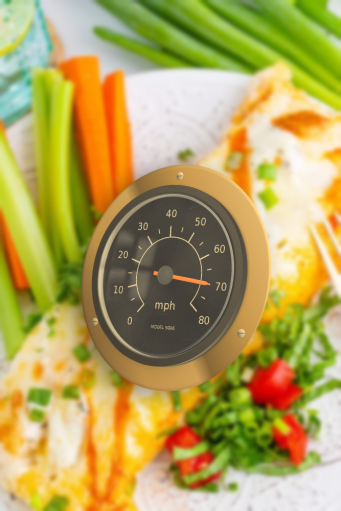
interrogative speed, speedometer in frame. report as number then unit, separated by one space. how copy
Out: 70 mph
